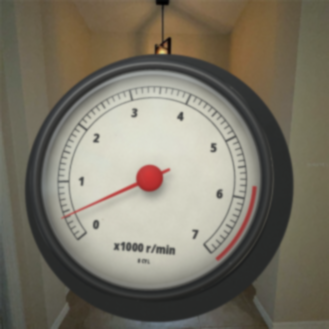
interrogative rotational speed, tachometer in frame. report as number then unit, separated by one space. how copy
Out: 400 rpm
